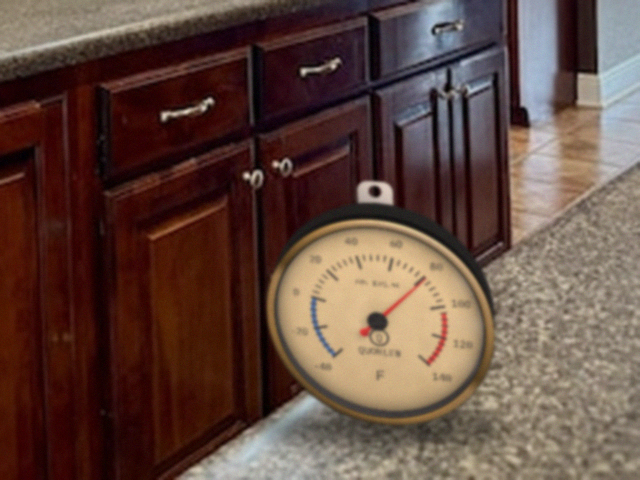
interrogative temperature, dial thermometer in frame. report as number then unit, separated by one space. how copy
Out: 80 °F
